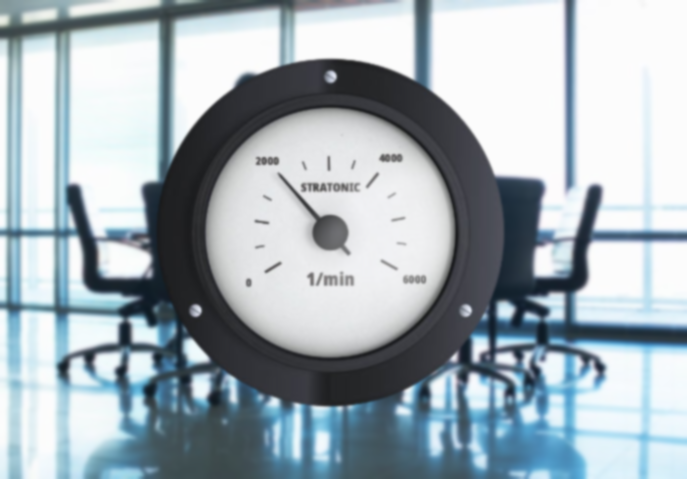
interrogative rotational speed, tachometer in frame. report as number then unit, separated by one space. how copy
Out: 2000 rpm
